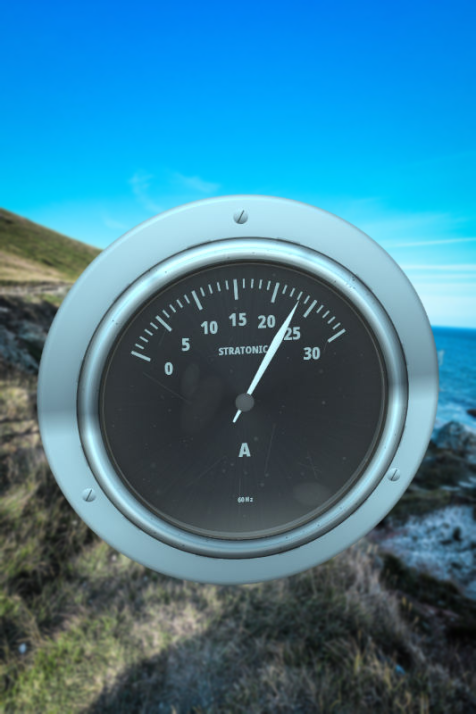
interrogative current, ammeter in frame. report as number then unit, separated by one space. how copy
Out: 23 A
